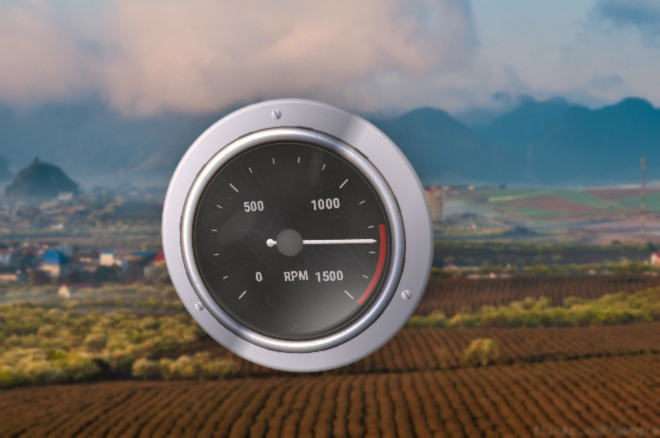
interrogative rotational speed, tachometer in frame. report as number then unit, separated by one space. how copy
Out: 1250 rpm
